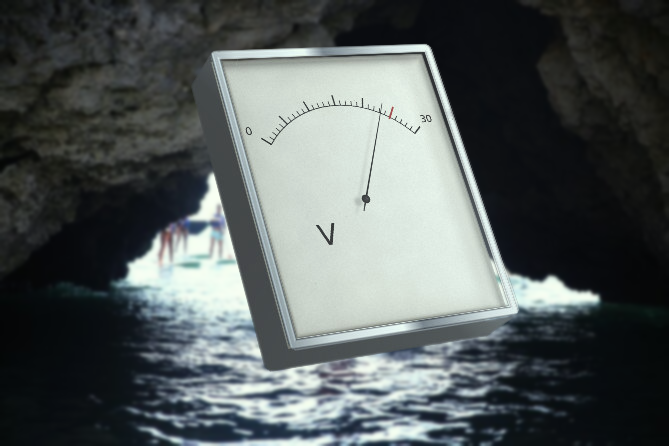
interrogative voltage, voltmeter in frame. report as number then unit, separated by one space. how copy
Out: 23 V
